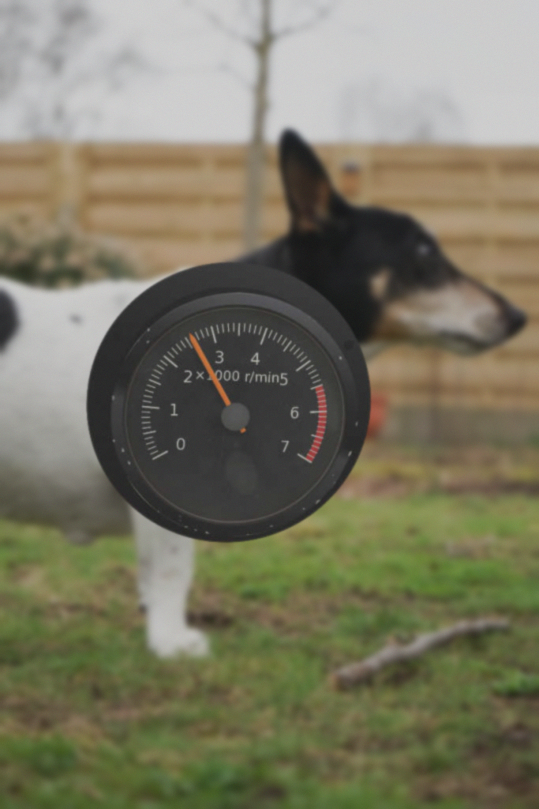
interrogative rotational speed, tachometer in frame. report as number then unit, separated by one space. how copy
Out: 2600 rpm
